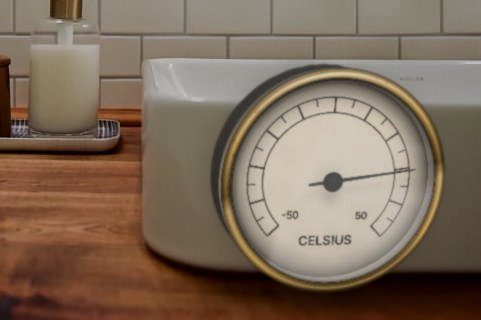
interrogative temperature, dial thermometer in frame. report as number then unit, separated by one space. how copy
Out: 30 °C
